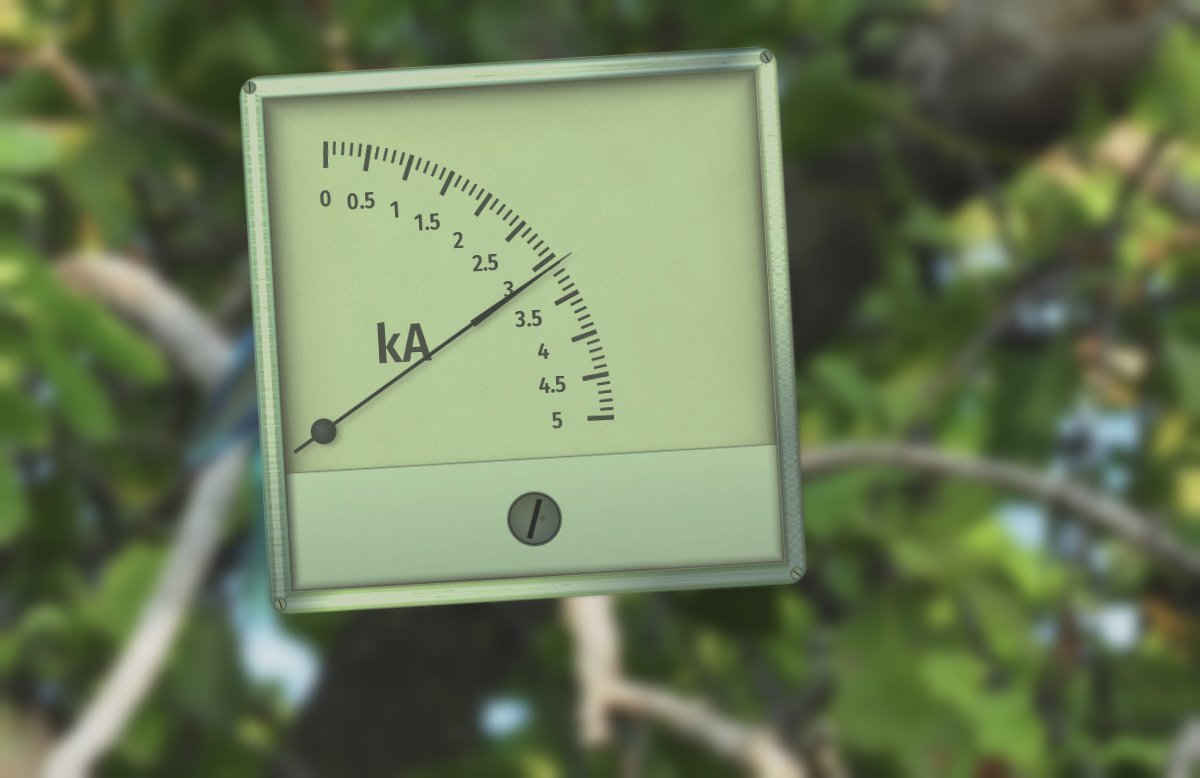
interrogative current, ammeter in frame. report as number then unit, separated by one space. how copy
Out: 3.1 kA
